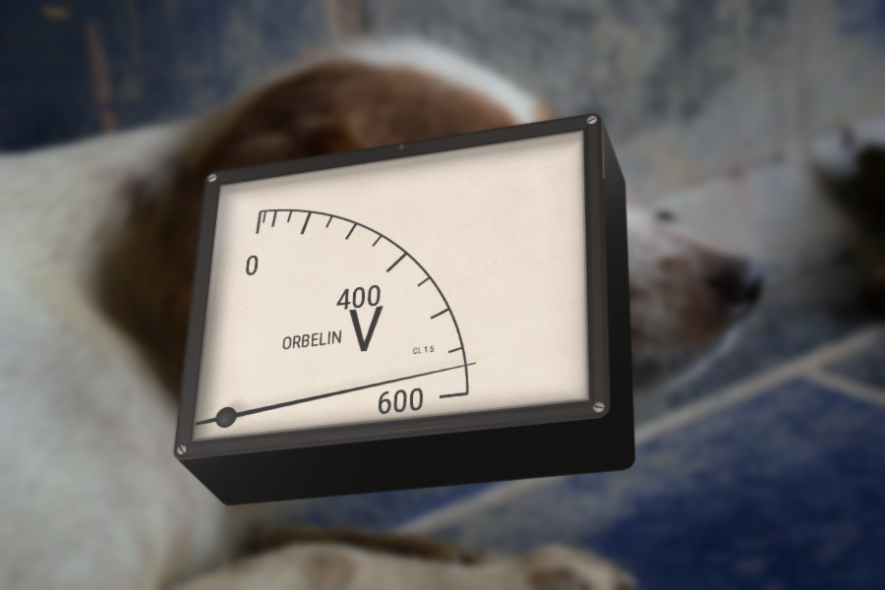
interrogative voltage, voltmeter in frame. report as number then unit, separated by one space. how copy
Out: 575 V
